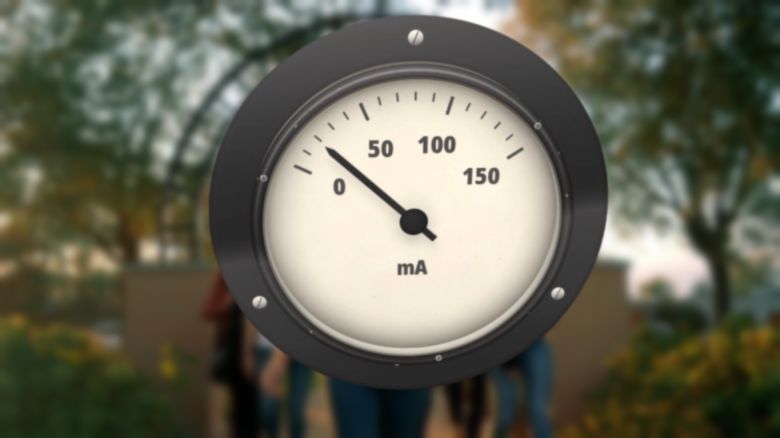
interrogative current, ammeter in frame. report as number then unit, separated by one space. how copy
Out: 20 mA
